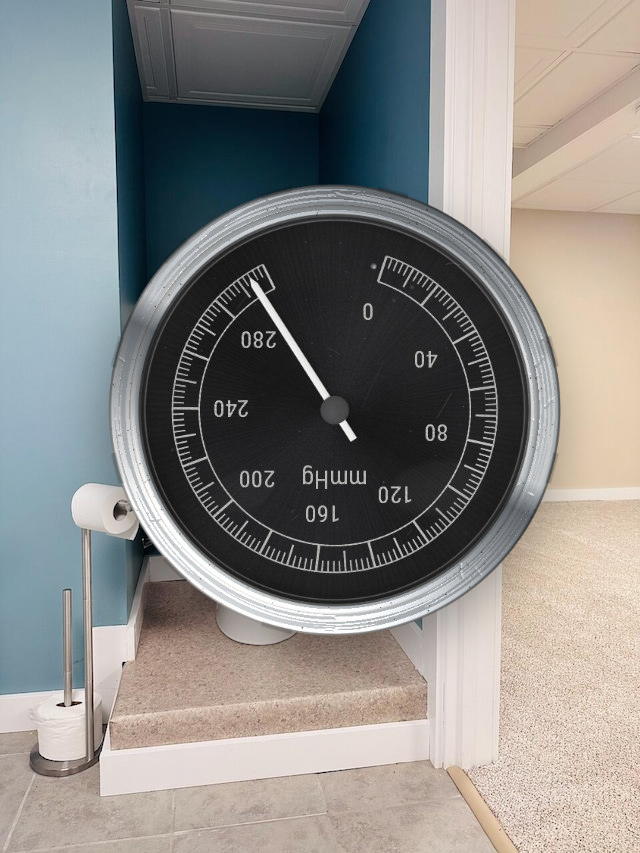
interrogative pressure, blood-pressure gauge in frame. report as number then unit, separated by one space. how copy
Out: 294 mmHg
